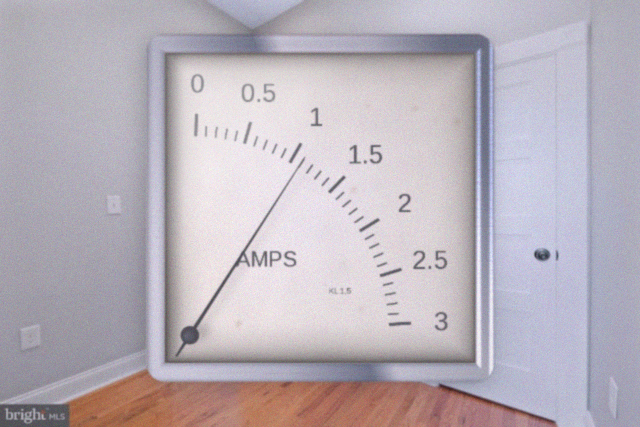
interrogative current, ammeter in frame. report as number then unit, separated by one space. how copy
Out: 1.1 A
